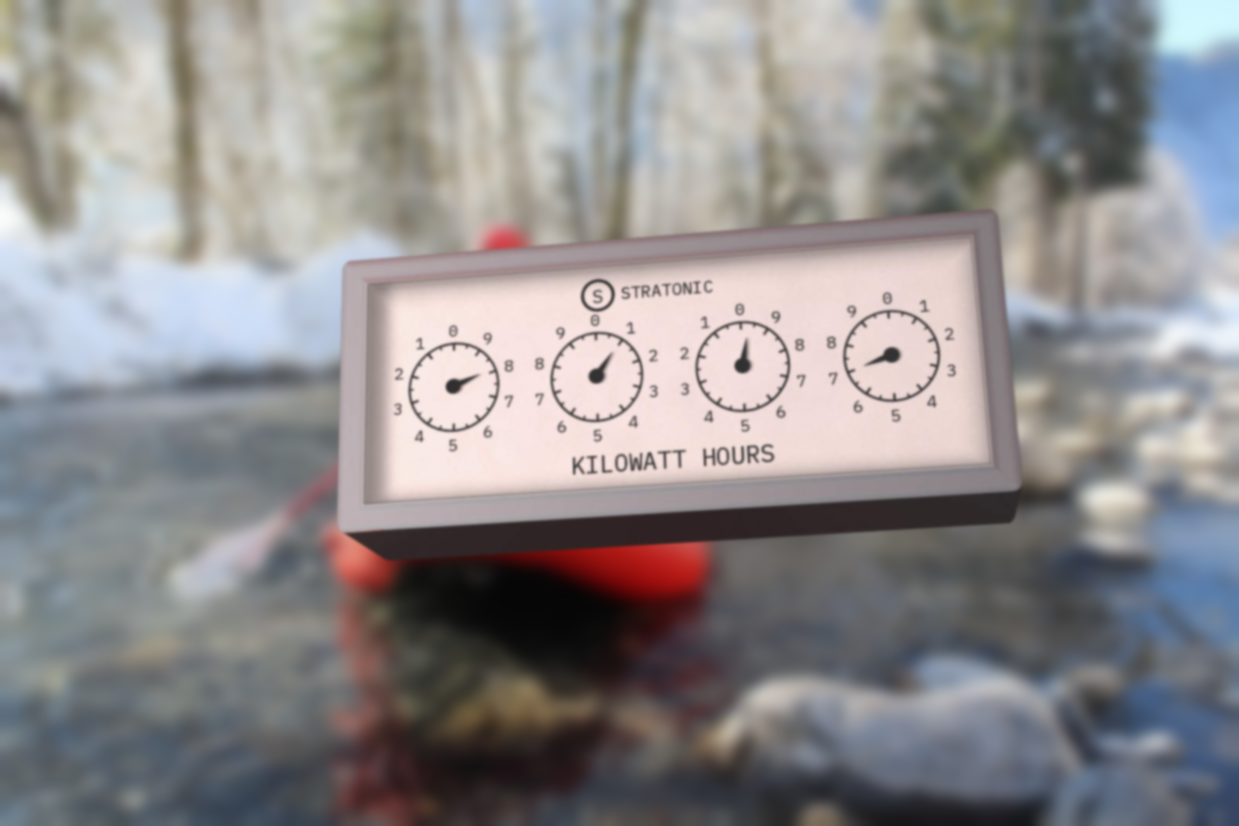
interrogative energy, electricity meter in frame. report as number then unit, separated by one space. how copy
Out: 8097 kWh
